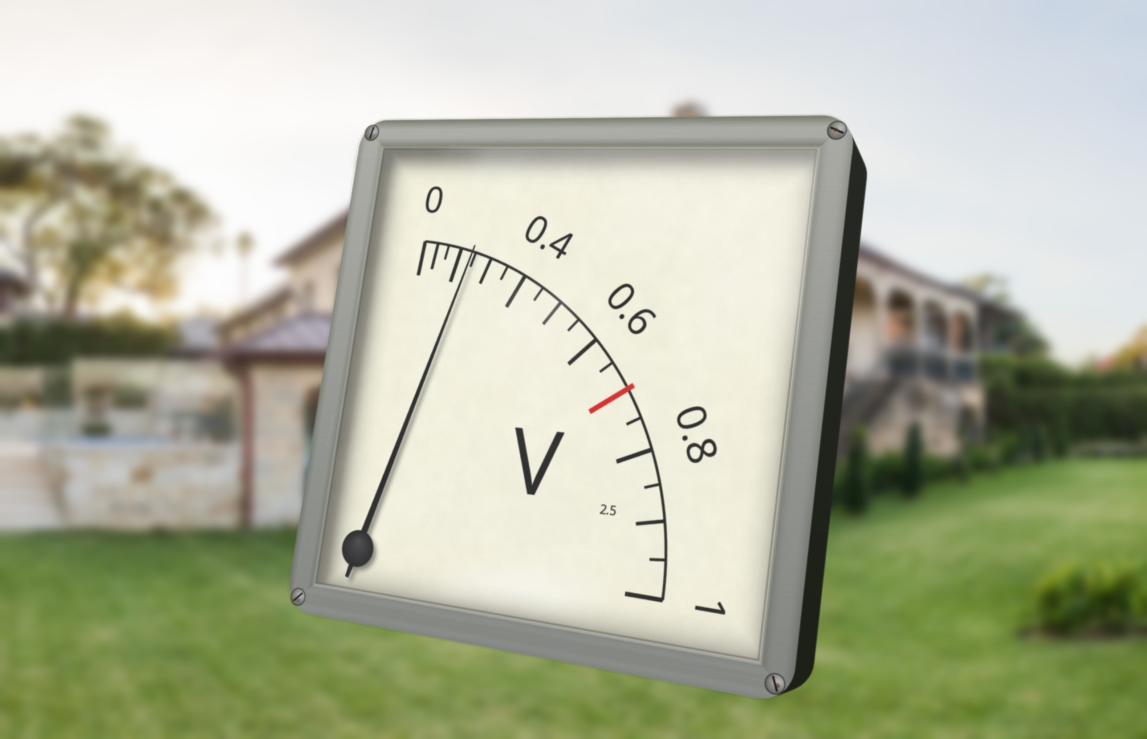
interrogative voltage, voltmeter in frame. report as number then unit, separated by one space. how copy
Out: 0.25 V
